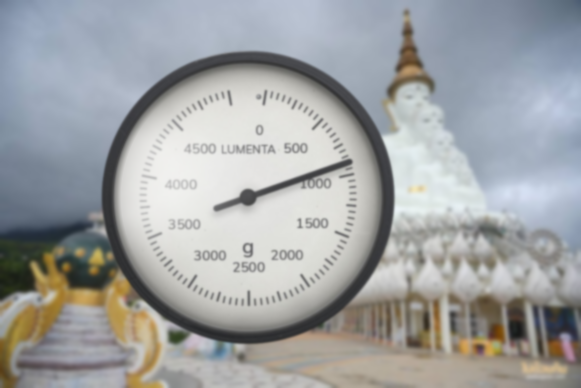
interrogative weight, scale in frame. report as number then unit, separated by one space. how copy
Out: 900 g
